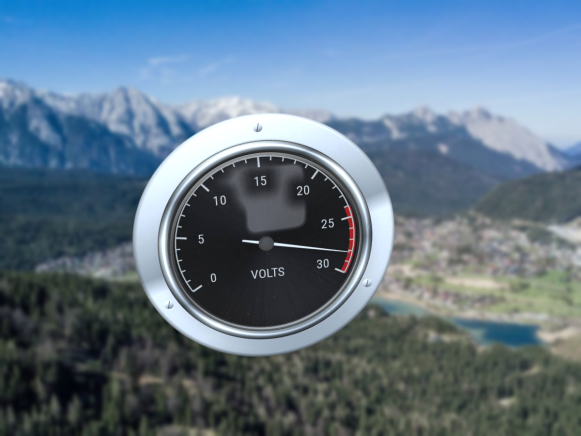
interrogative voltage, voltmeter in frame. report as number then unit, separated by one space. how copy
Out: 28 V
